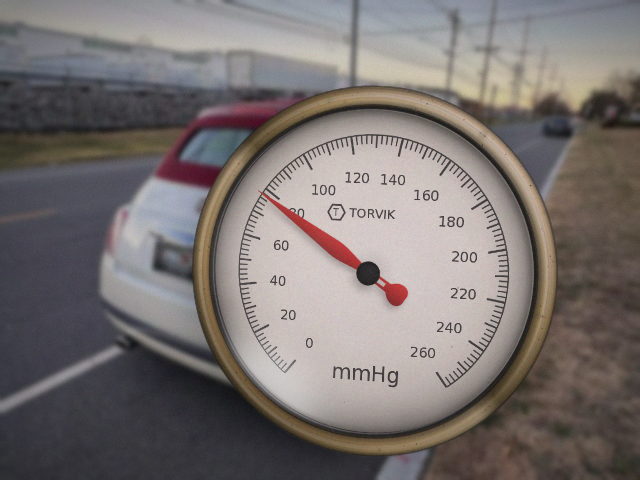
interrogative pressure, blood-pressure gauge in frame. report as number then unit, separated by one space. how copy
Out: 78 mmHg
